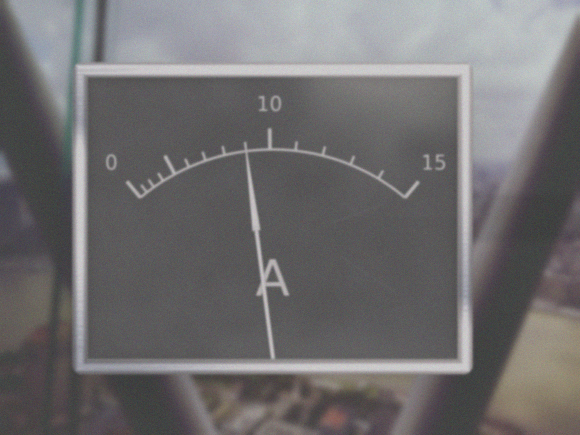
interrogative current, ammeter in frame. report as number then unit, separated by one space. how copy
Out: 9 A
